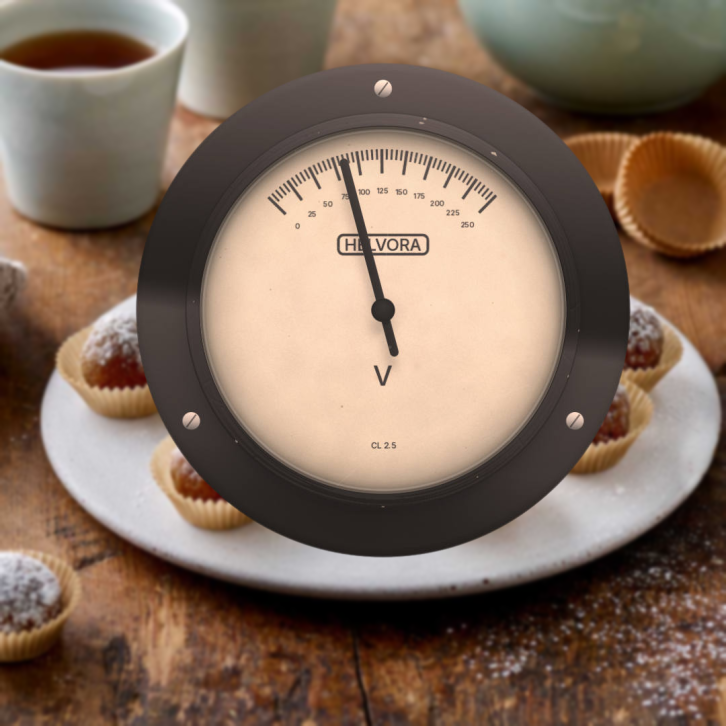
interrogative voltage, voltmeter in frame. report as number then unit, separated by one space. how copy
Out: 85 V
